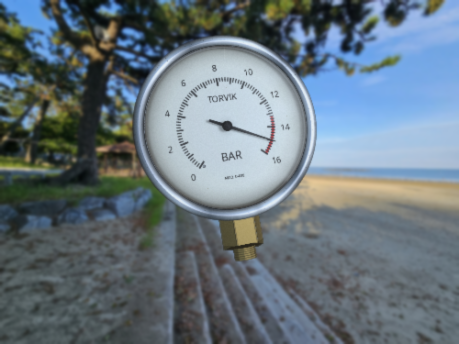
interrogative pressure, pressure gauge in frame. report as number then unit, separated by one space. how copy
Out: 15 bar
